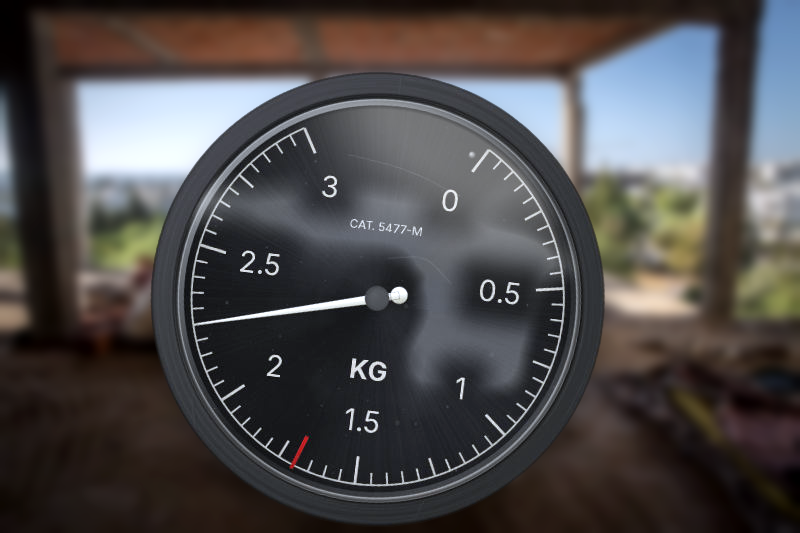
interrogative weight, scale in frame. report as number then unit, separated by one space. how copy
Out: 2.25 kg
